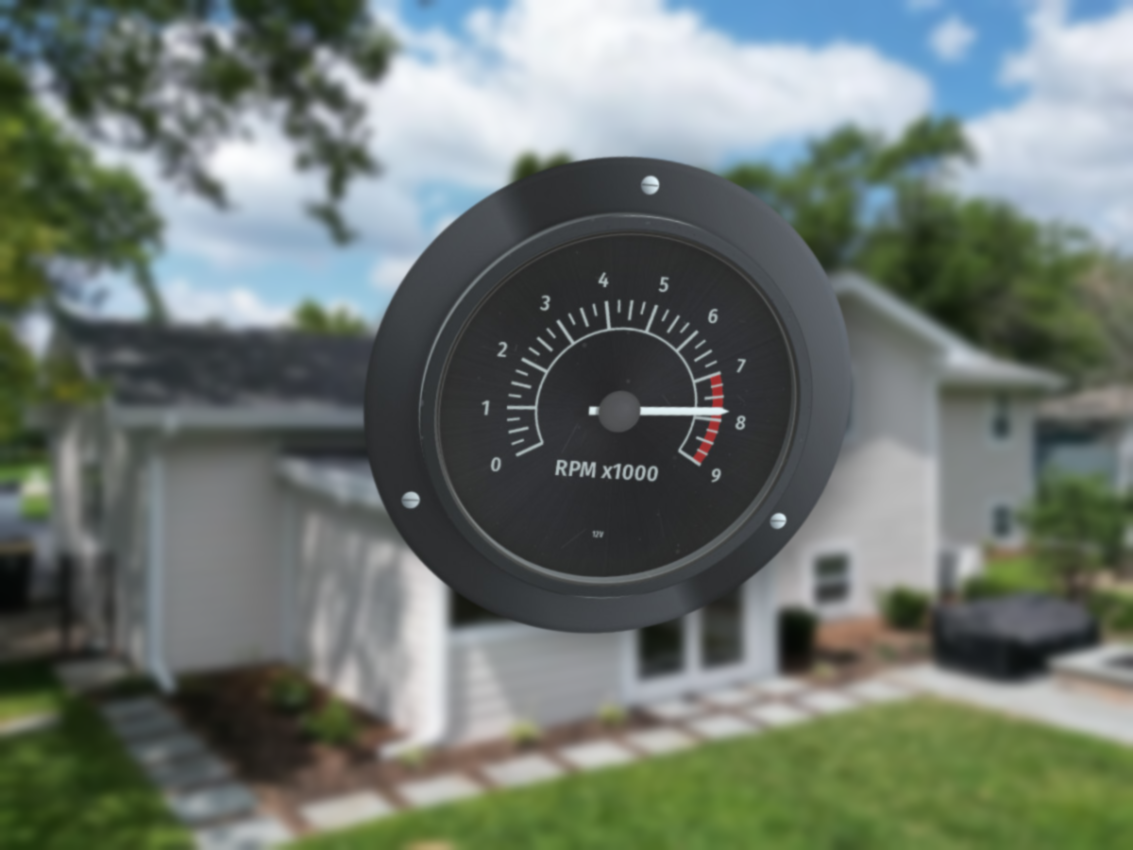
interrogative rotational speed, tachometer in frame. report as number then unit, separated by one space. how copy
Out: 7750 rpm
